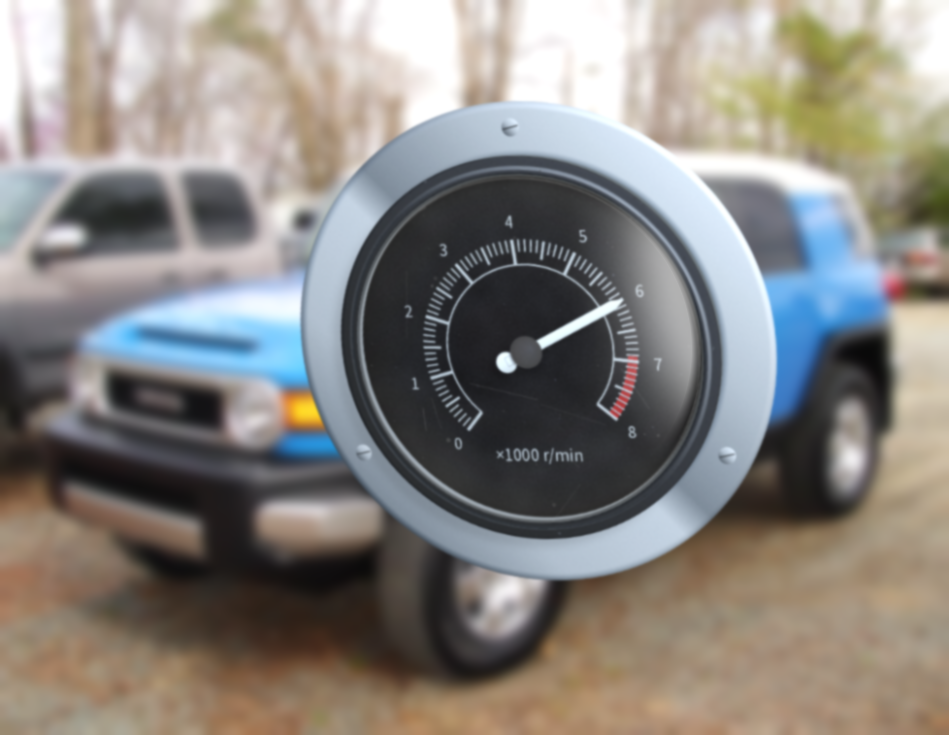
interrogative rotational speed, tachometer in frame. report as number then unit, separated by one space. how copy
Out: 6000 rpm
